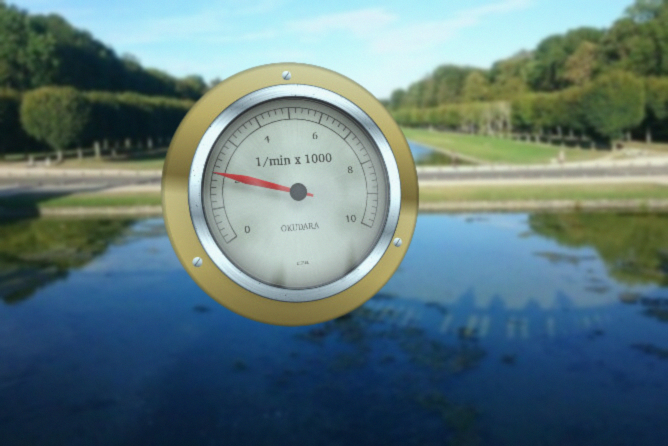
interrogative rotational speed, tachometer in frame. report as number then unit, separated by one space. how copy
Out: 2000 rpm
